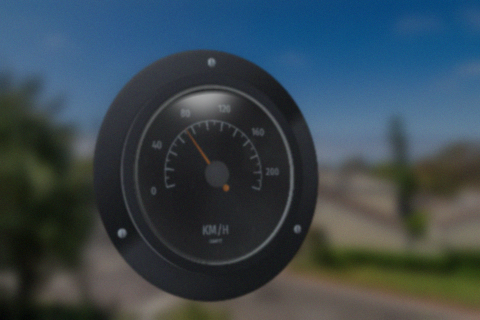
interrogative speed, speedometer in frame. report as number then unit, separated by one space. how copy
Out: 70 km/h
